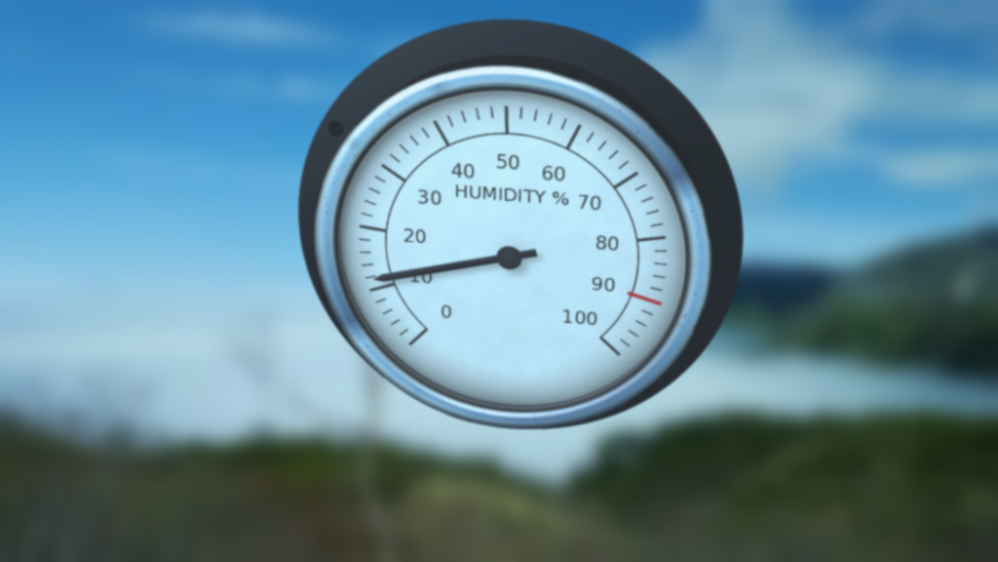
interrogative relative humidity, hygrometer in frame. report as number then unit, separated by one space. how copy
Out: 12 %
